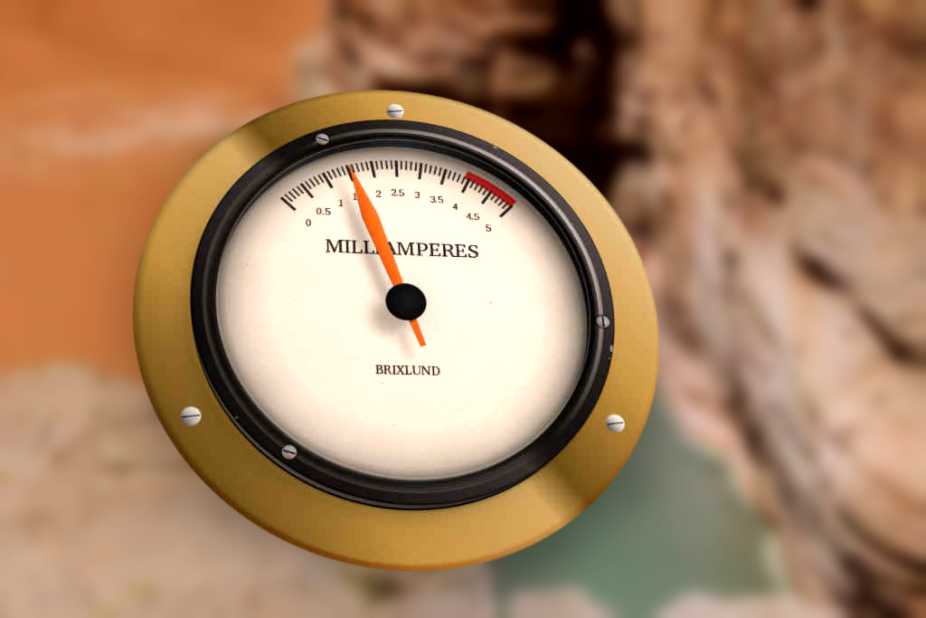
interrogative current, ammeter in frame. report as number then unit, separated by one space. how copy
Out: 1.5 mA
